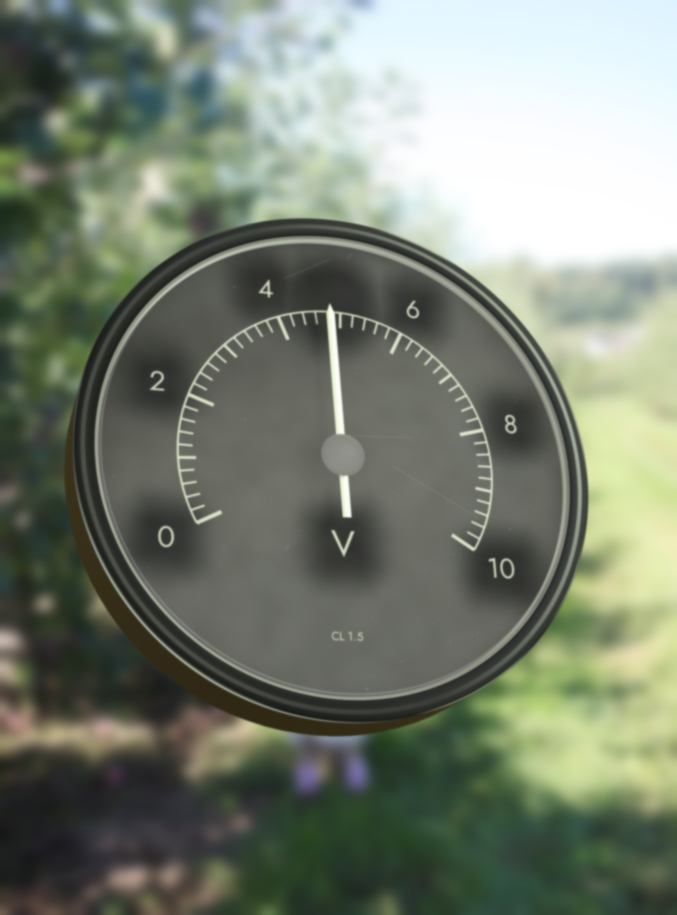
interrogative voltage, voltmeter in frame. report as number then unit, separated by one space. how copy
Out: 4.8 V
